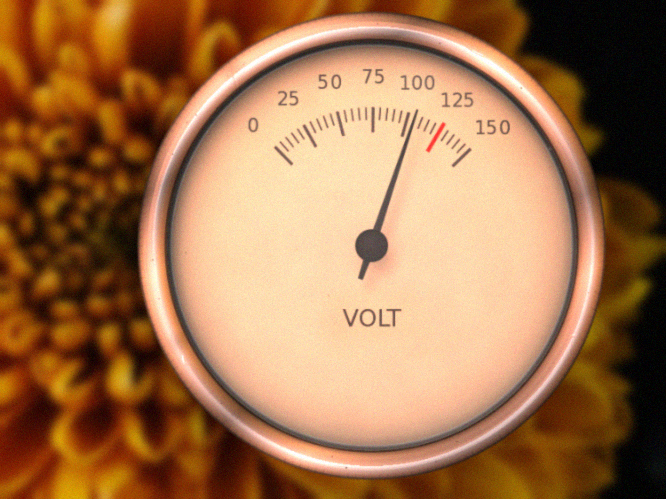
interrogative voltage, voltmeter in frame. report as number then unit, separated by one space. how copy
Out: 105 V
